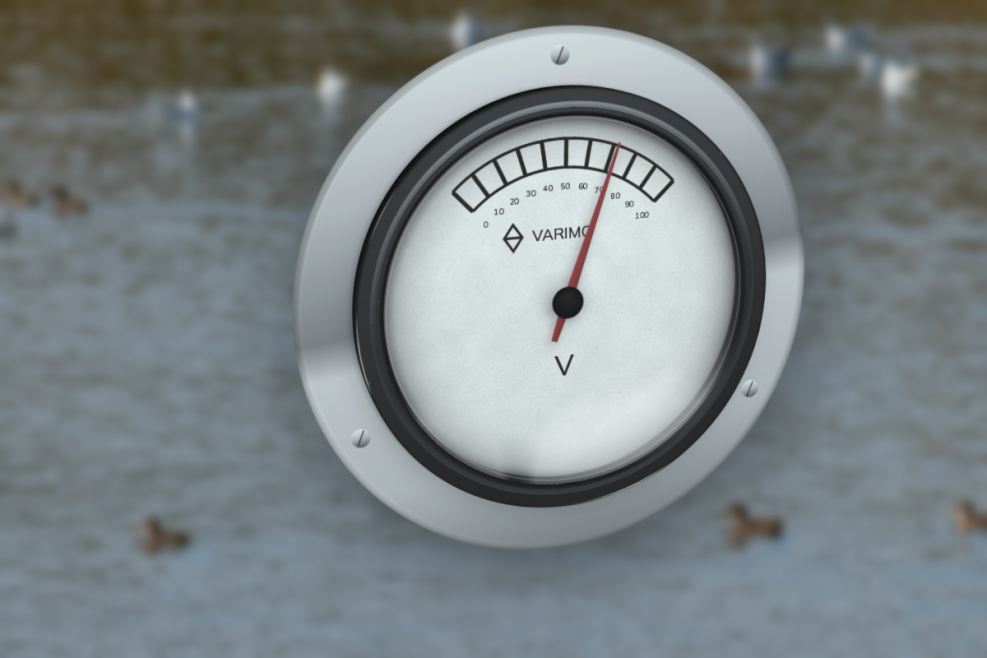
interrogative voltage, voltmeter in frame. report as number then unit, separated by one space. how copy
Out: 70 V
